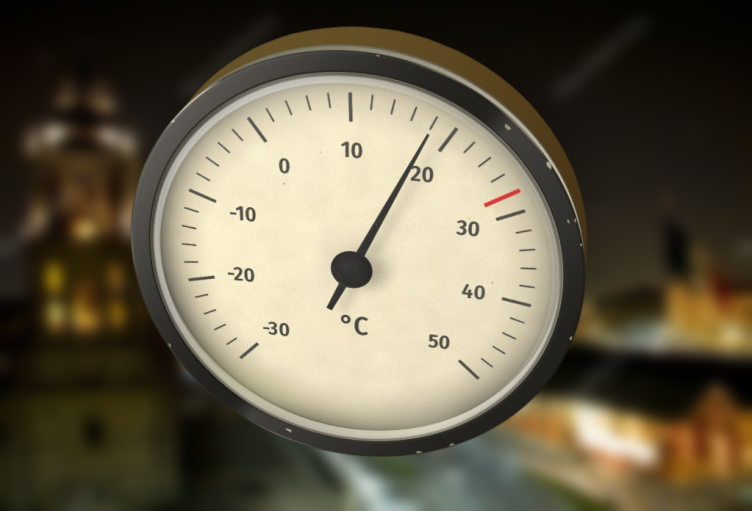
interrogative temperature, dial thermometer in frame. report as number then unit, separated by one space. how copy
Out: 18 °C
